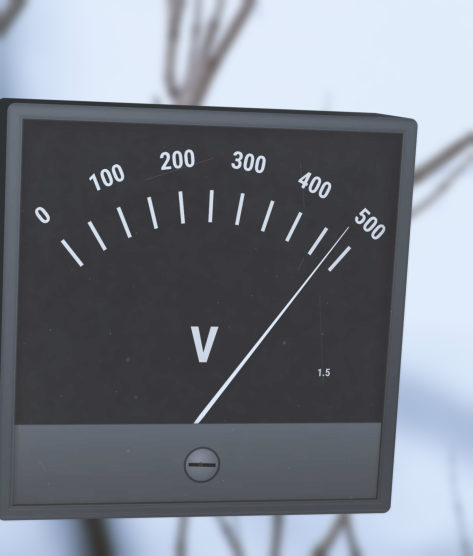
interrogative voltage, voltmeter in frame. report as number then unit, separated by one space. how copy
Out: 475 V
